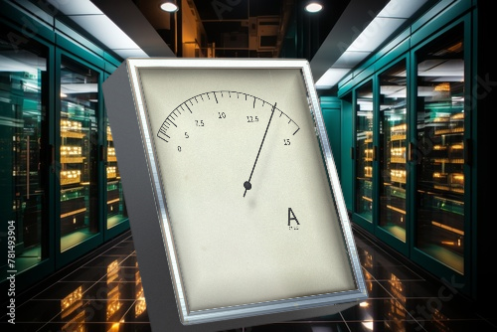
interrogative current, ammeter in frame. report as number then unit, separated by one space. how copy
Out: 13.5 A
